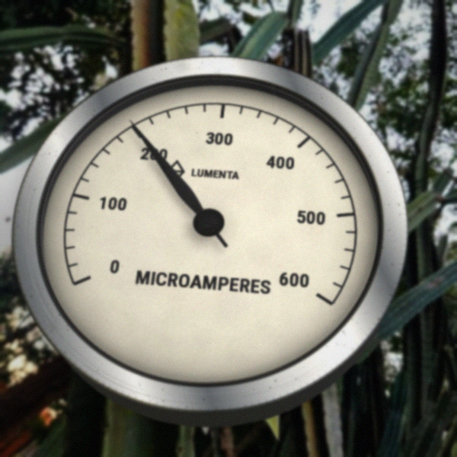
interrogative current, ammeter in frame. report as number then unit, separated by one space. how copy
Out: 200 µA
